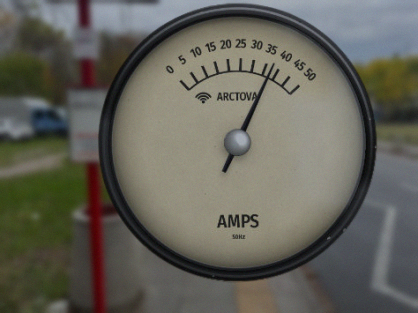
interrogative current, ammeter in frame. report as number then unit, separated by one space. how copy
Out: 37.5 A
